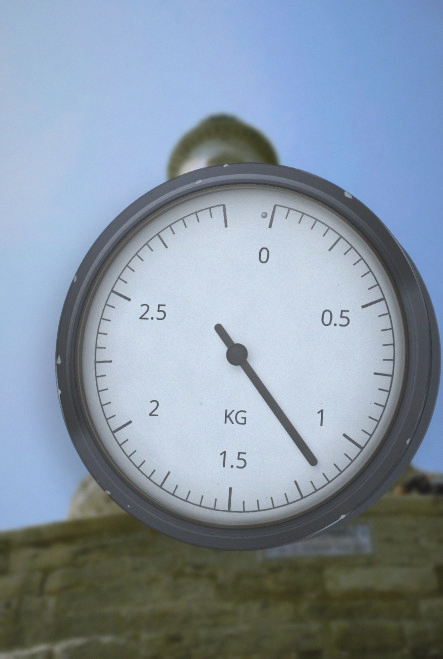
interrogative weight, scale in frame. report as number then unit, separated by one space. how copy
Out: 1.15 kg
